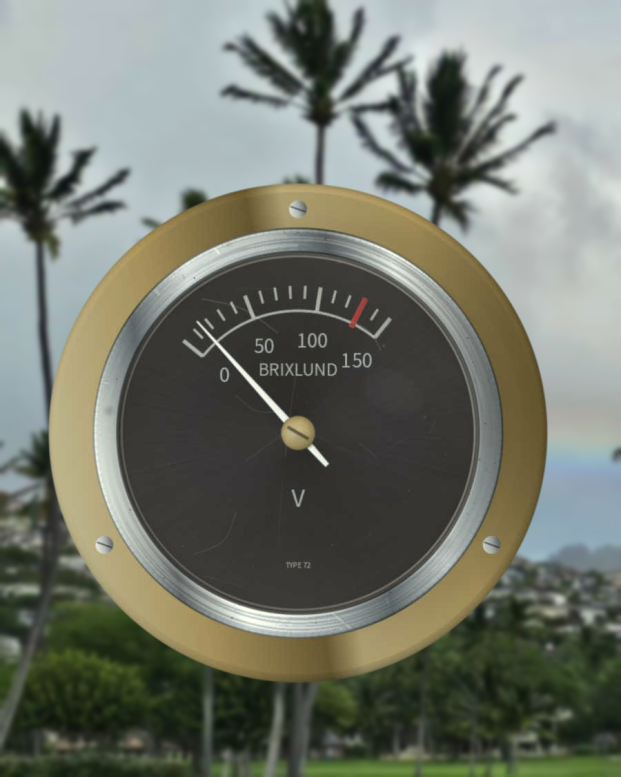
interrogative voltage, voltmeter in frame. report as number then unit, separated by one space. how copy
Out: 15 V
